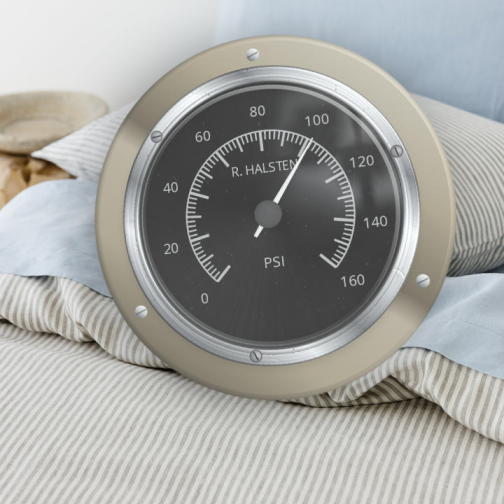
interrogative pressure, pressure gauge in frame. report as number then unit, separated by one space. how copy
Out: 102 psi
